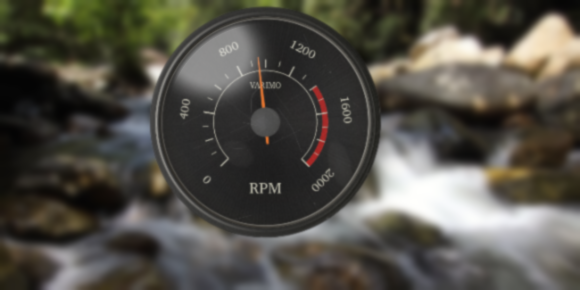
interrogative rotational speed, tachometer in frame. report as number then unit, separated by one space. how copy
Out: 950 rpm
